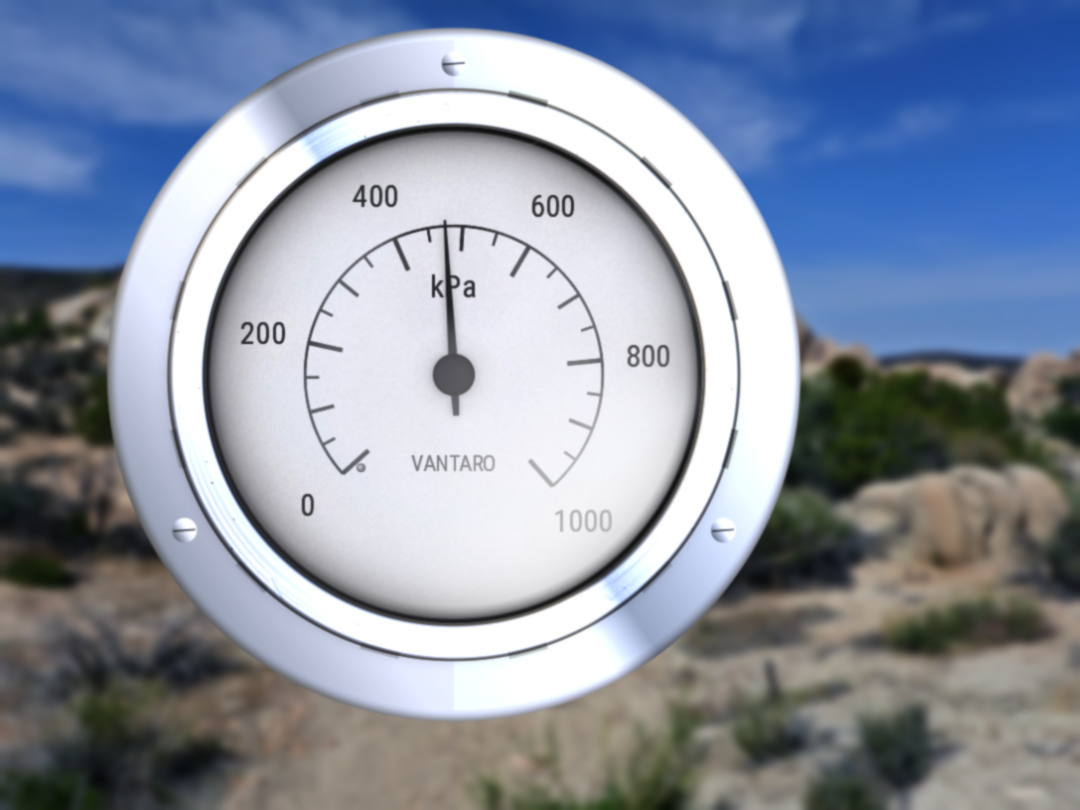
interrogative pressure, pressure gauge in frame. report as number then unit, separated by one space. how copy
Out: 475 kPa
